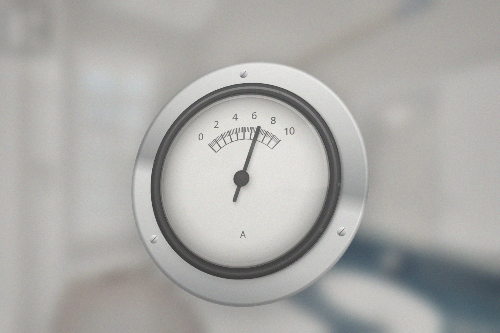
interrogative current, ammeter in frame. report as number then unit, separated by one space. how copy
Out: 7 A
